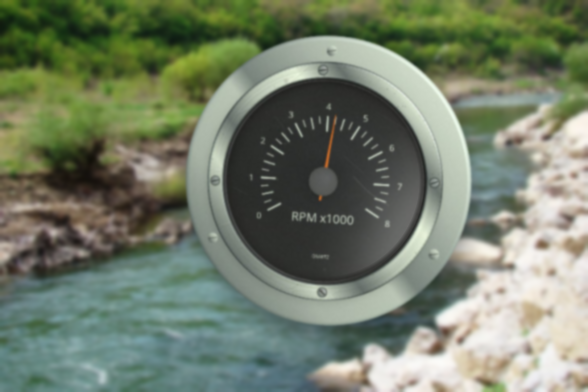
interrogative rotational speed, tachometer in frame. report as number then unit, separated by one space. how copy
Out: 4250 rpm
